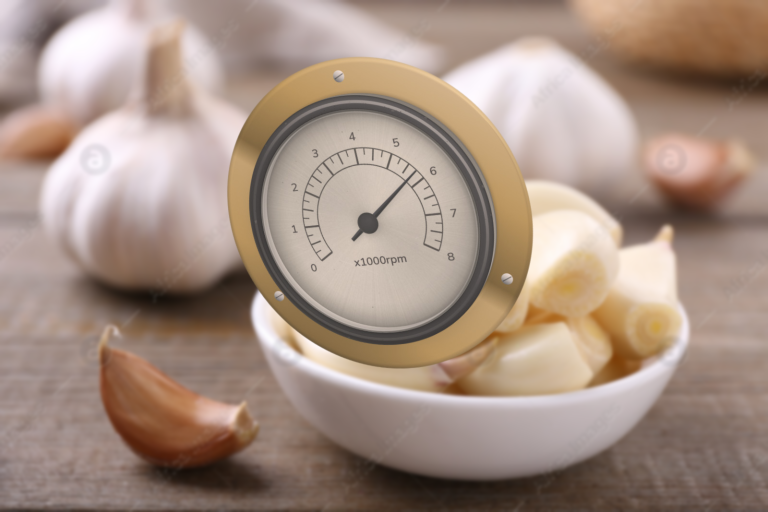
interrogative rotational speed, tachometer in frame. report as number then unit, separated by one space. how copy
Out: 5750 rpm
